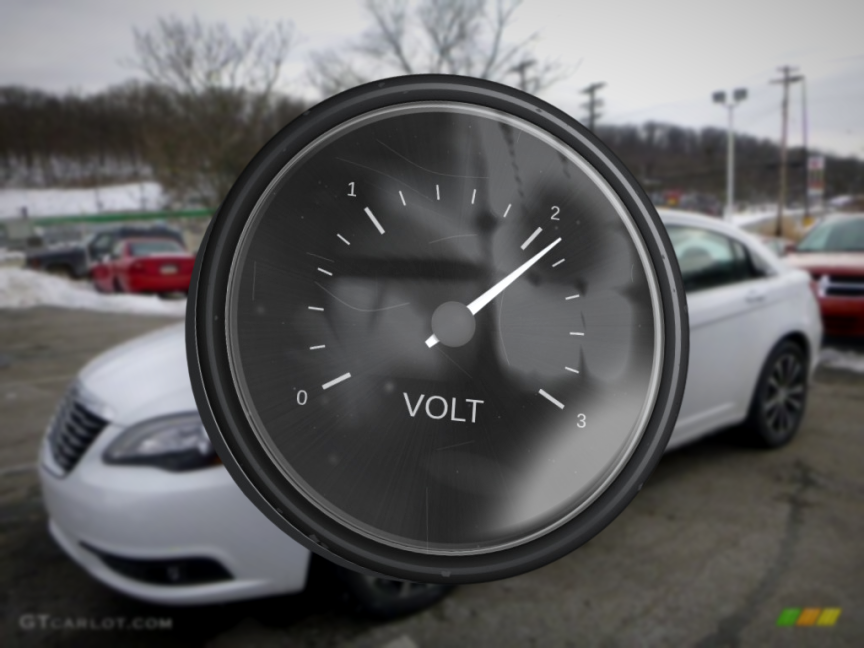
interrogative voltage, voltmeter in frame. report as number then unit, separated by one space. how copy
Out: 2.1 V
